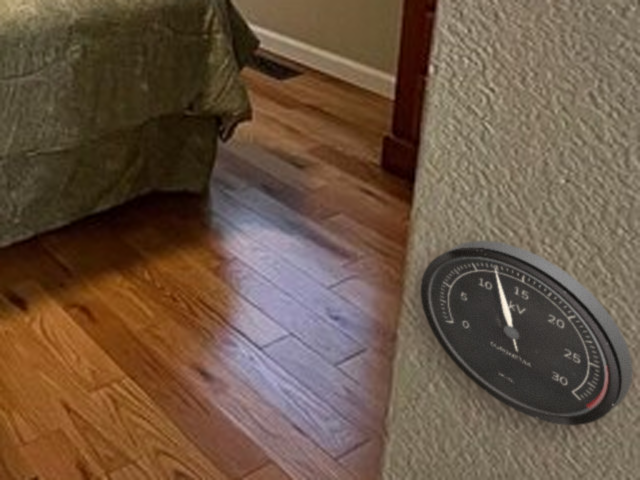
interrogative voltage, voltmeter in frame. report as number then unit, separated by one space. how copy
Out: 12.5 kV
